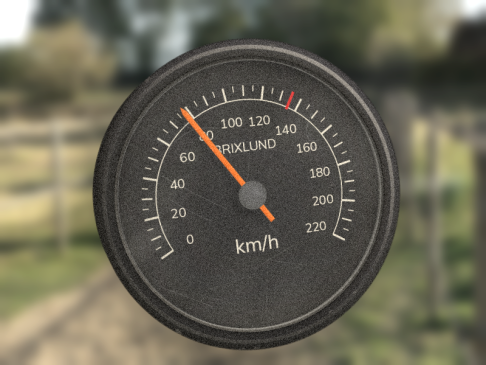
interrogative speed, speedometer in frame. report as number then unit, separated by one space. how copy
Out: 77.5 km/h
